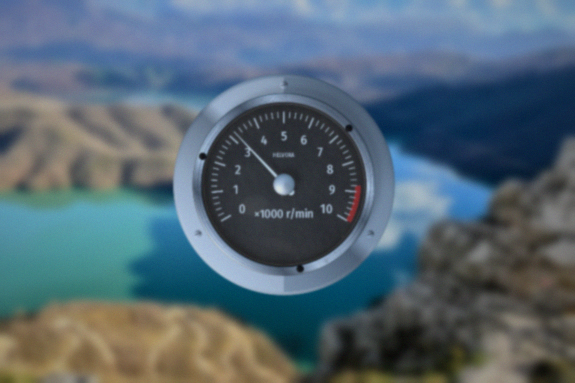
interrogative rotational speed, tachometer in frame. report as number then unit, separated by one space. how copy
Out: 3200 rpm
